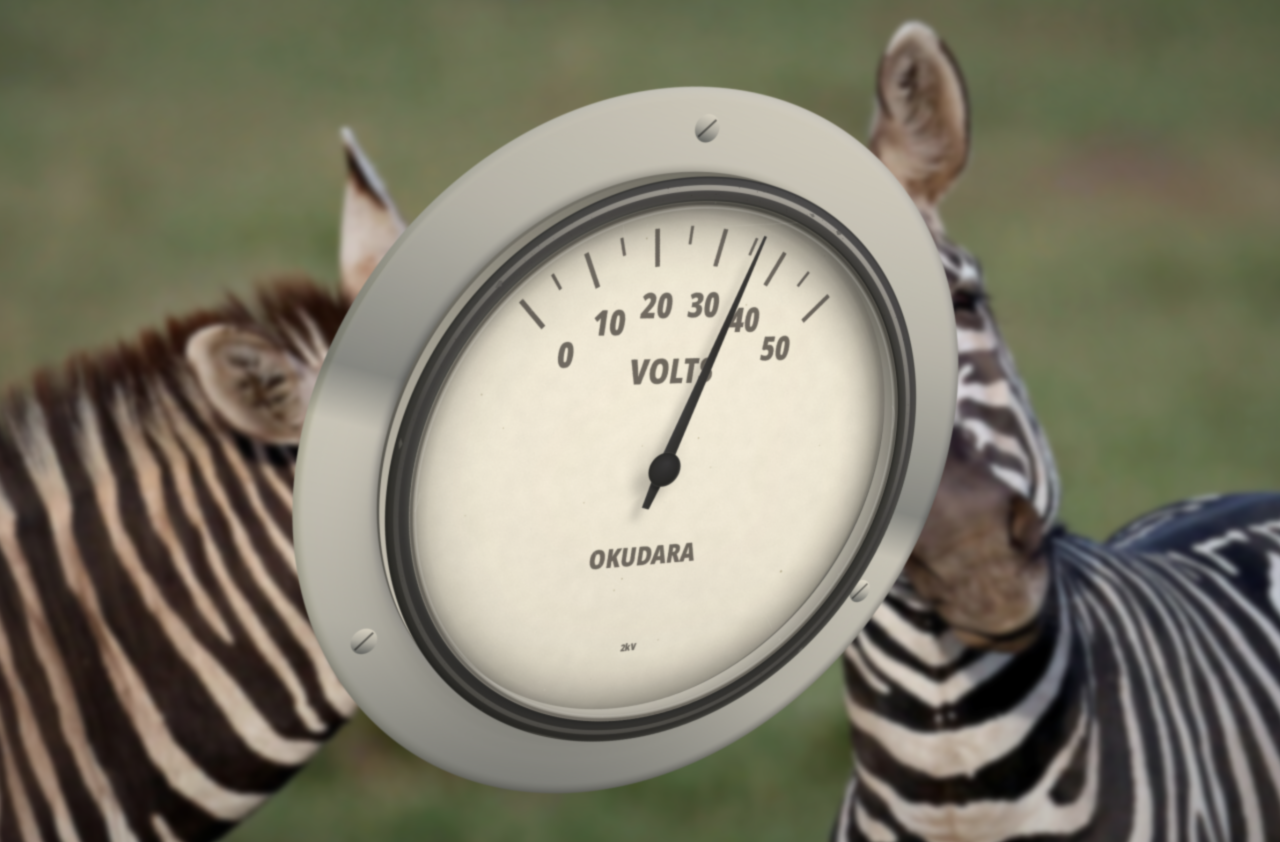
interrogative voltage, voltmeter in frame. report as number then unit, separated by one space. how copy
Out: 35 V
